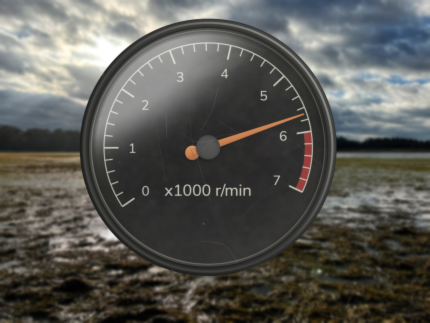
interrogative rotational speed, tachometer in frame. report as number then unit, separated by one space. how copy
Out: 5700 rpm
